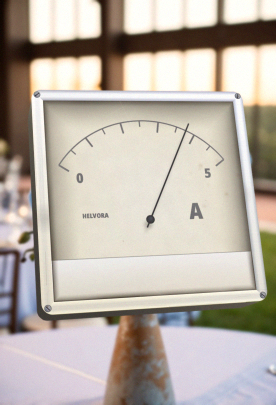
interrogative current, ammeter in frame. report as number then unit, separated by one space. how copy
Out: 3.75 A
